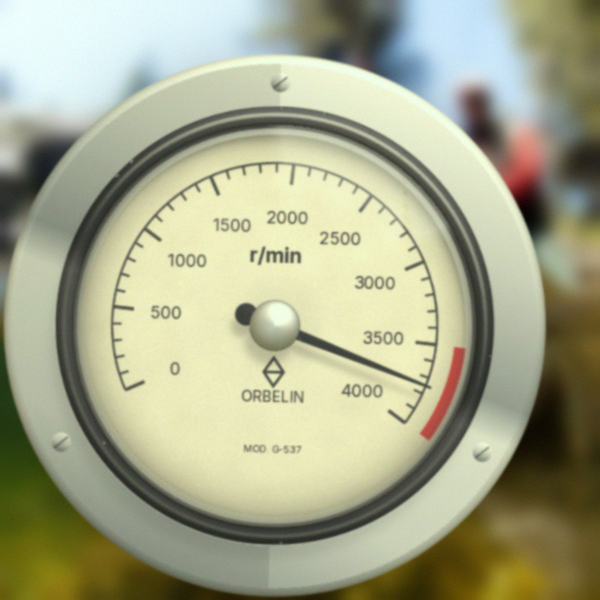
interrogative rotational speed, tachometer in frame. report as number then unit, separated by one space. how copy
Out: 3750 rpm
